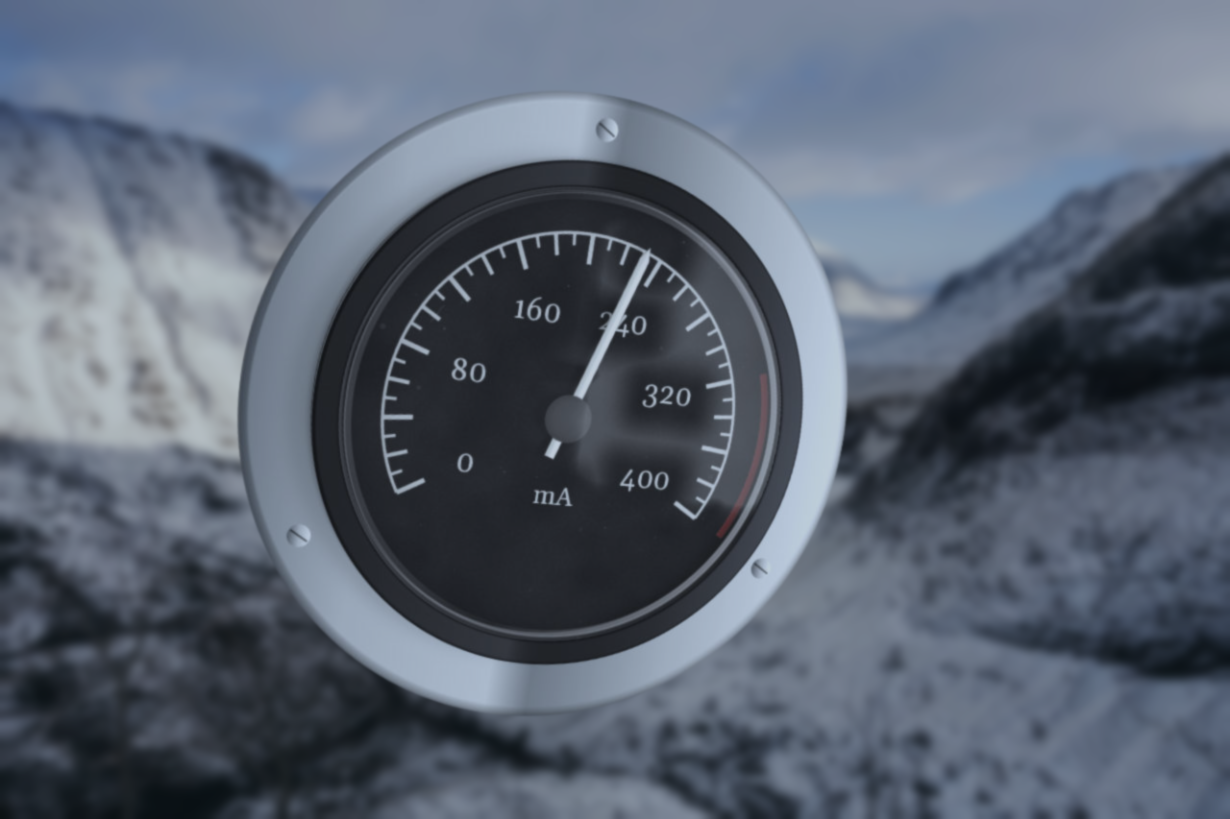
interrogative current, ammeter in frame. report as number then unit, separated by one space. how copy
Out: 230 mA
